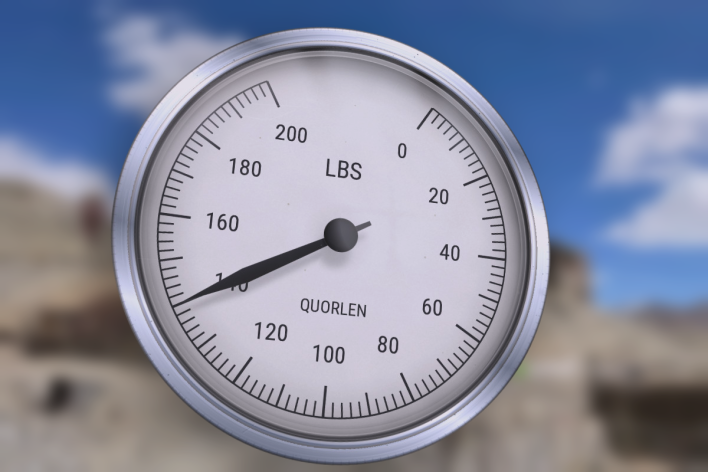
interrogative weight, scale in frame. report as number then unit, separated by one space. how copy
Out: 140 lb
